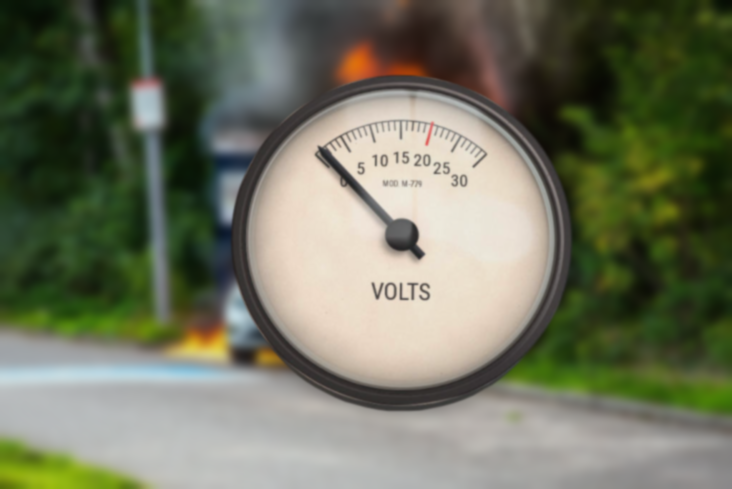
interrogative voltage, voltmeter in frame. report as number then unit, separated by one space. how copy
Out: 1 V
